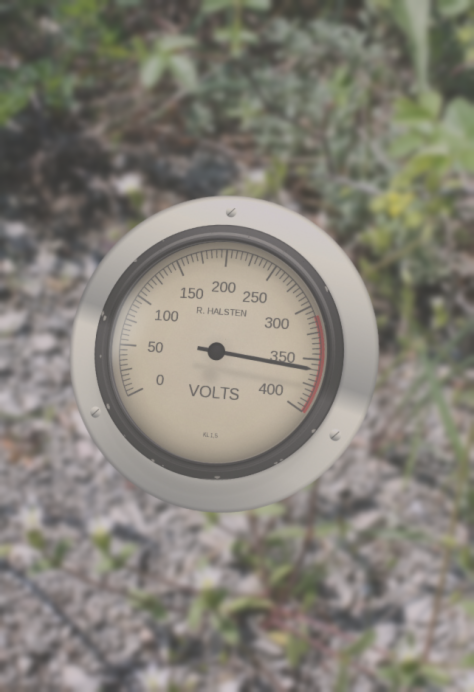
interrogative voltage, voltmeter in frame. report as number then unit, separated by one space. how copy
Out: 360 V
